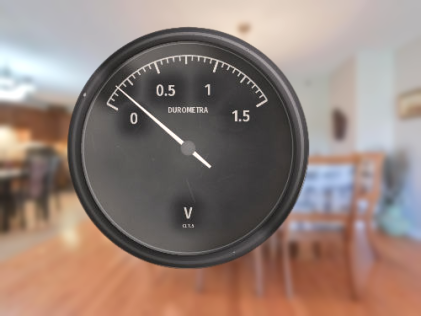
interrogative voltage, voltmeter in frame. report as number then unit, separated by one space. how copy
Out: 0.15 V
